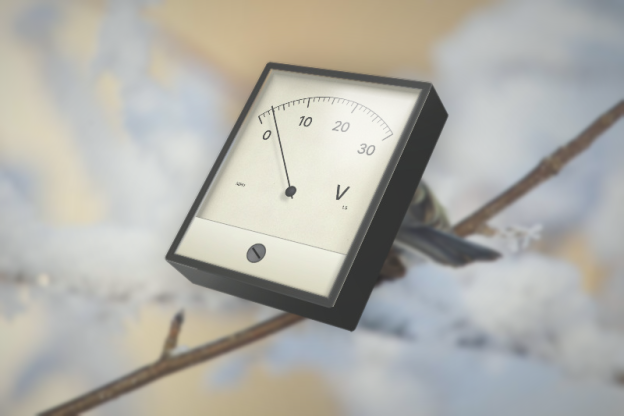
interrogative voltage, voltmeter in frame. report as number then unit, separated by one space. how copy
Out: 3 V
